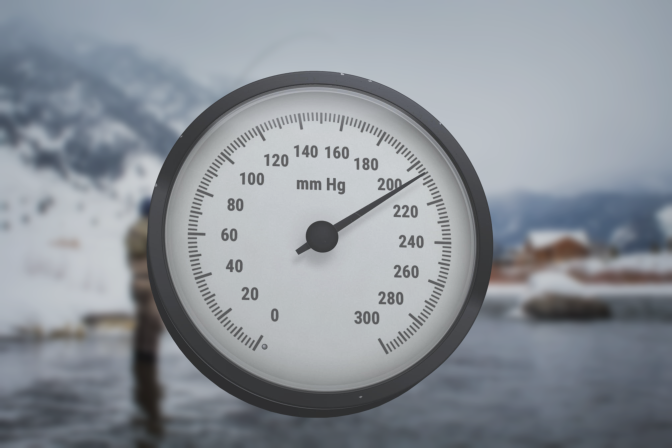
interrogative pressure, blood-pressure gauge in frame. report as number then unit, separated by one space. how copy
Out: 206 mmHg
